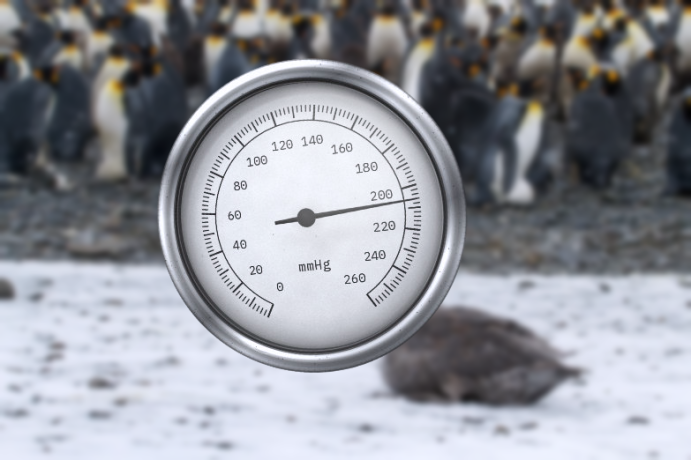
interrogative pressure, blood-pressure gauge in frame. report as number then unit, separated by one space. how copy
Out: 206 mmHg
